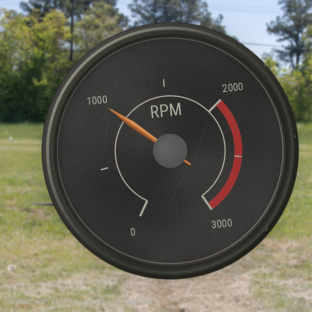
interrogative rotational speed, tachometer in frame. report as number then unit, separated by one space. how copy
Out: 1000 rpm
